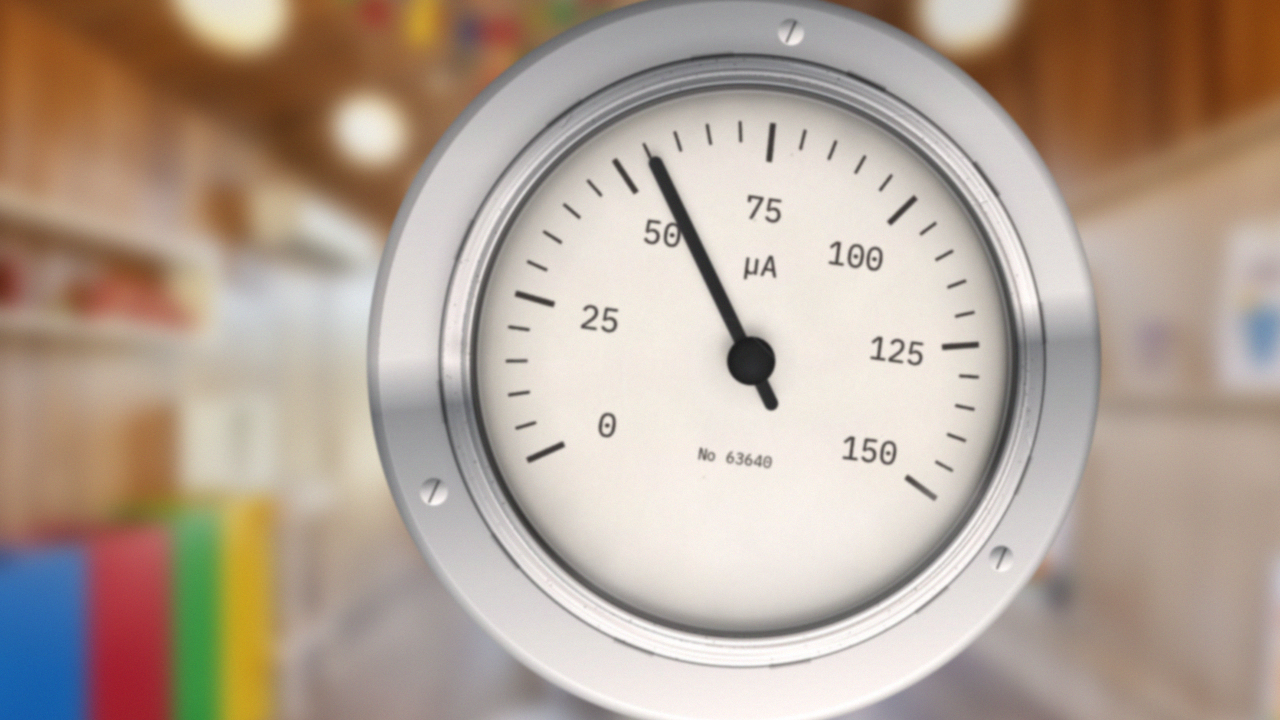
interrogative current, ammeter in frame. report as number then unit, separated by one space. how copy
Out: 55 µA
